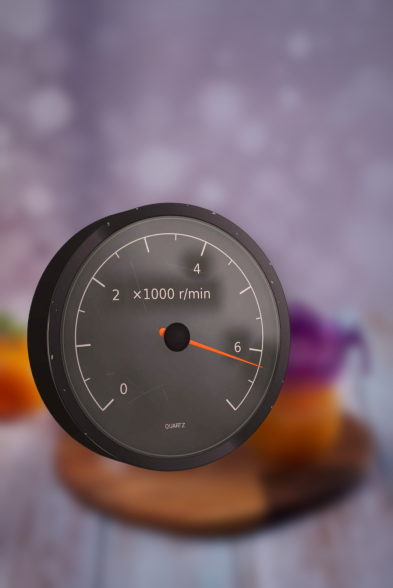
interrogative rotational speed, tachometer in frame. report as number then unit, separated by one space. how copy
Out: 6250 rpm
